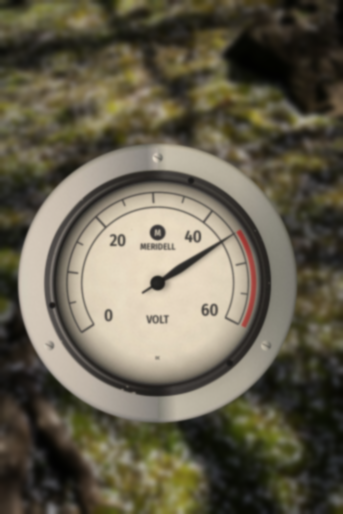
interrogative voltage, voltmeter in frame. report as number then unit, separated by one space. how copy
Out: 45 V
